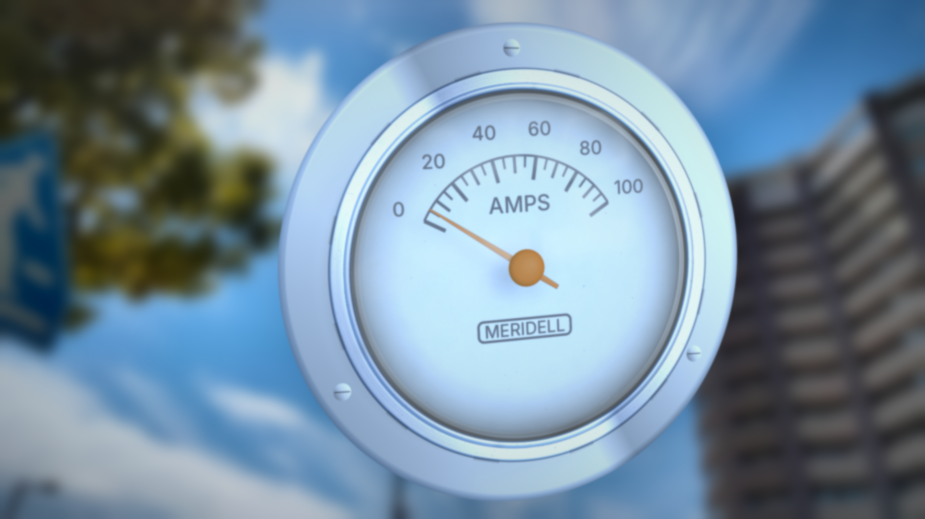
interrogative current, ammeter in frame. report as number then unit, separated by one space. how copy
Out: 5 A
